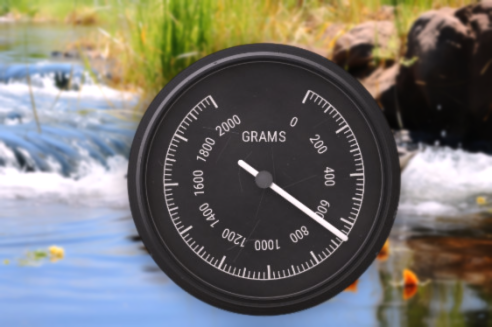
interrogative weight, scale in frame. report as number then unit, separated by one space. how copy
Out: 660 g
